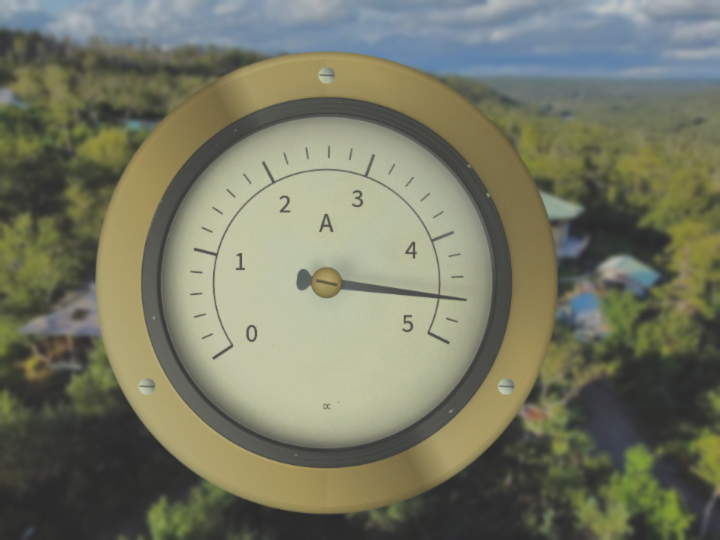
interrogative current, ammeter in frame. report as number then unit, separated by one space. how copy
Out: 4.6 A
